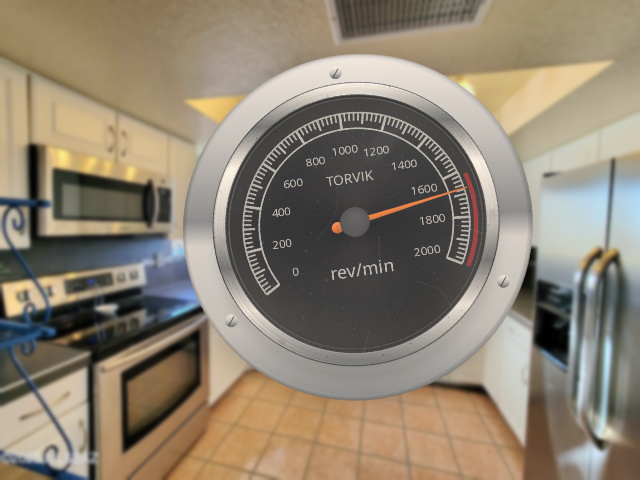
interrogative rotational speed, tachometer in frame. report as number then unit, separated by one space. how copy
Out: 1680 rpm
